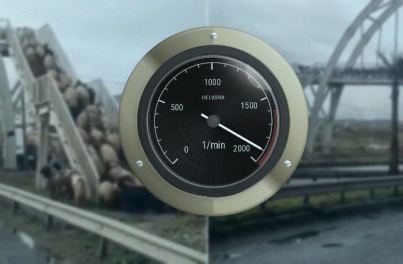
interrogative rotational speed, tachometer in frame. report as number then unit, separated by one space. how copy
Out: 1900 rpm
